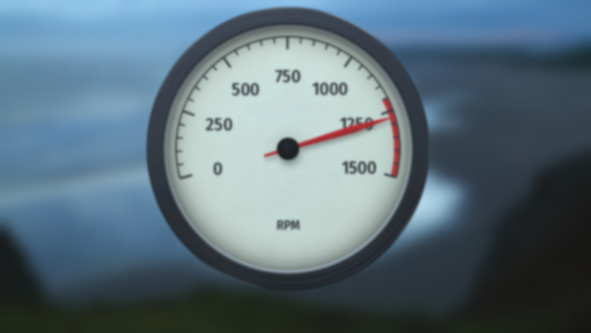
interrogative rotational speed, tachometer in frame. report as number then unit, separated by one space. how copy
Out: 1275 rpm
